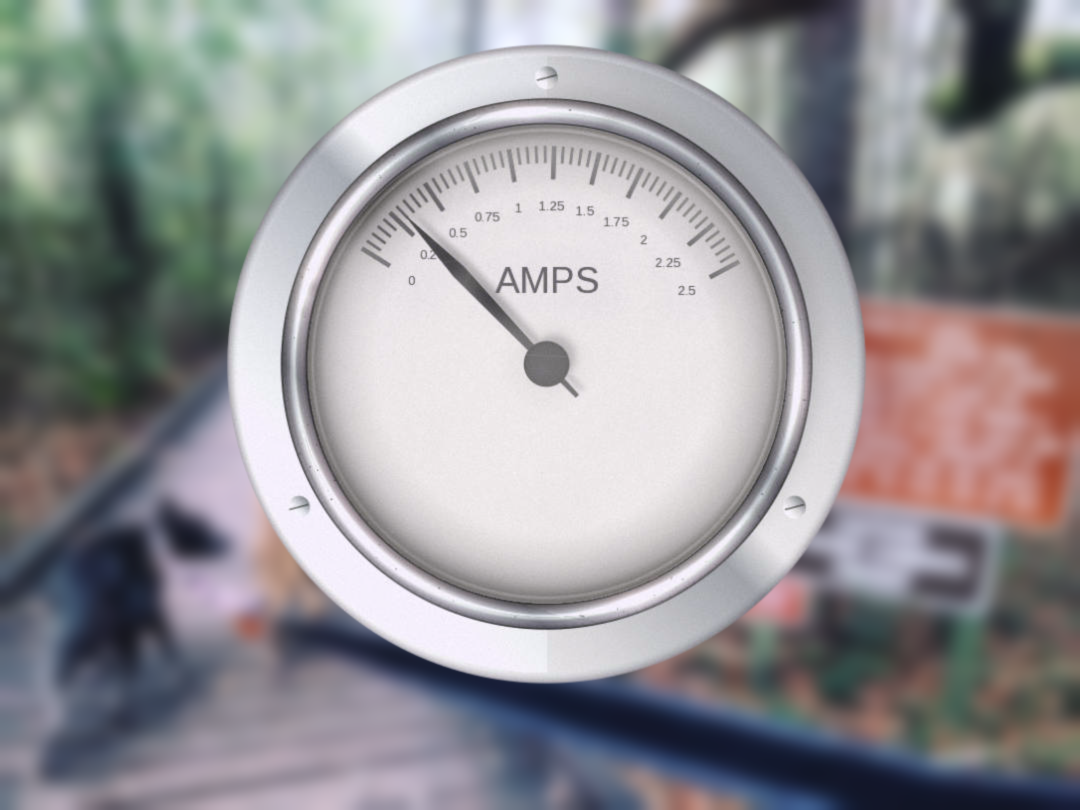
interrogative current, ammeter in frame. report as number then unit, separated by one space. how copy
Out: 0.3 A
